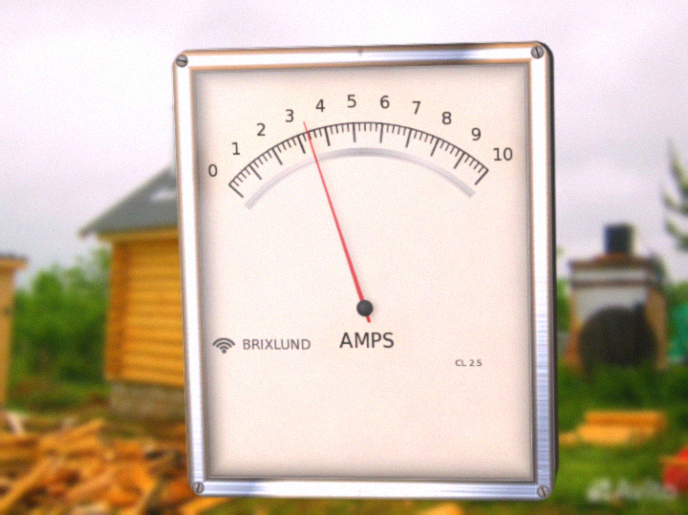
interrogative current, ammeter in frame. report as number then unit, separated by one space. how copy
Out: 3.4 A
